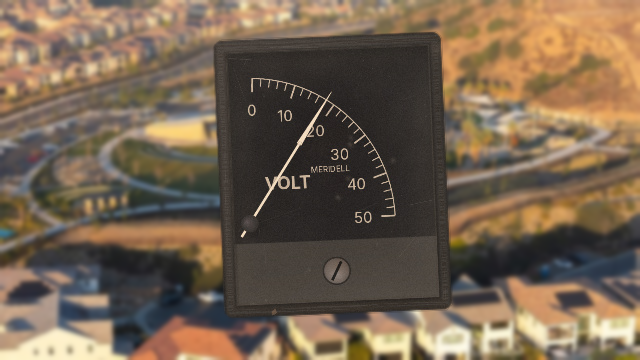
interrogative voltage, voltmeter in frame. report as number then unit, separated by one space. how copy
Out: 18 V
